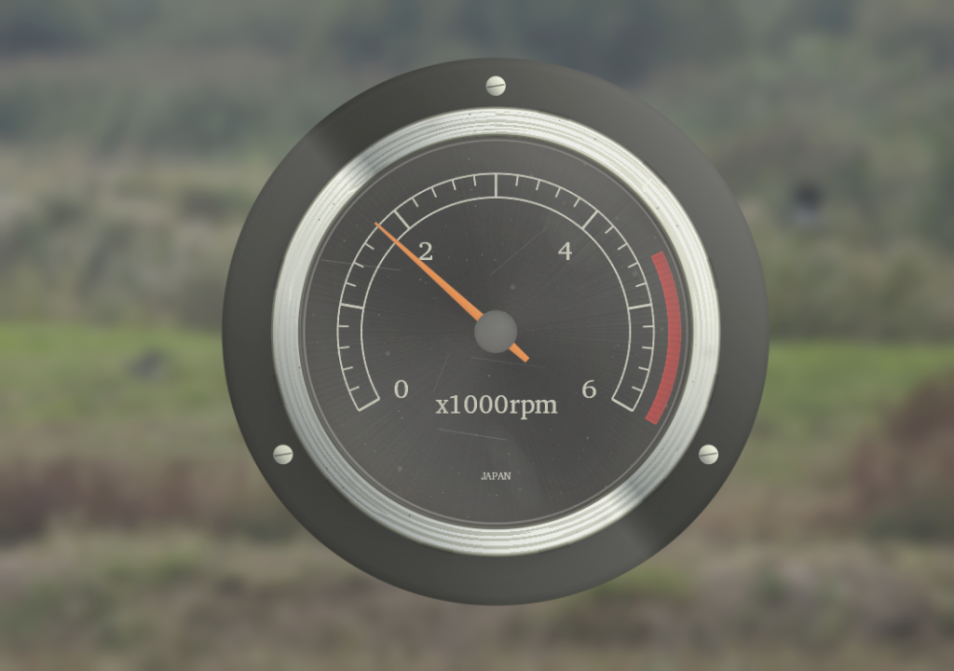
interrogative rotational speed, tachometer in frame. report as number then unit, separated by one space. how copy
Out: 1800 rpm
